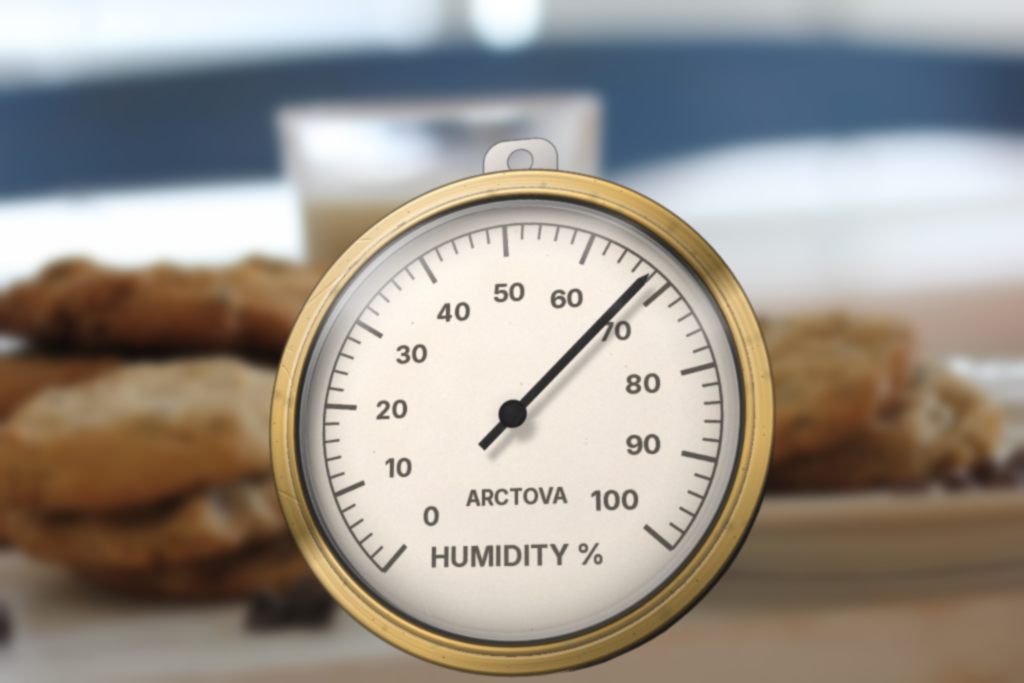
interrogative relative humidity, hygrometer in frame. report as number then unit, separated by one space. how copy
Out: 68 %
